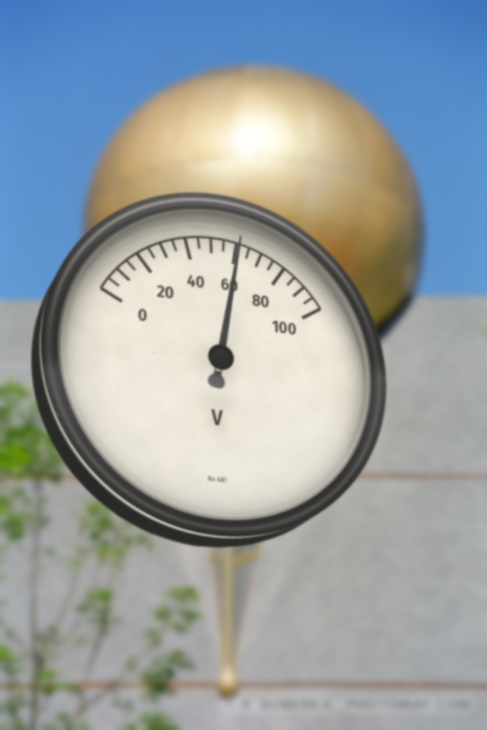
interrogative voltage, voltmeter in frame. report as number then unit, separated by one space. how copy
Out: 60 V
